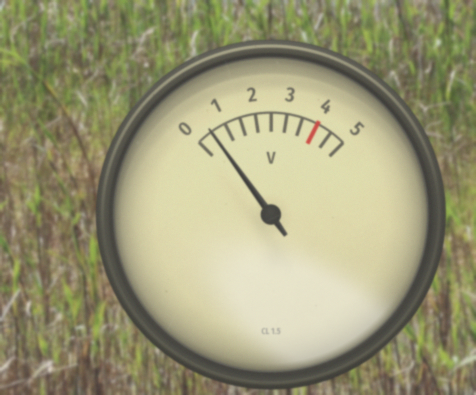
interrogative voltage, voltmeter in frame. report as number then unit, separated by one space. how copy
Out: 0.5 V
